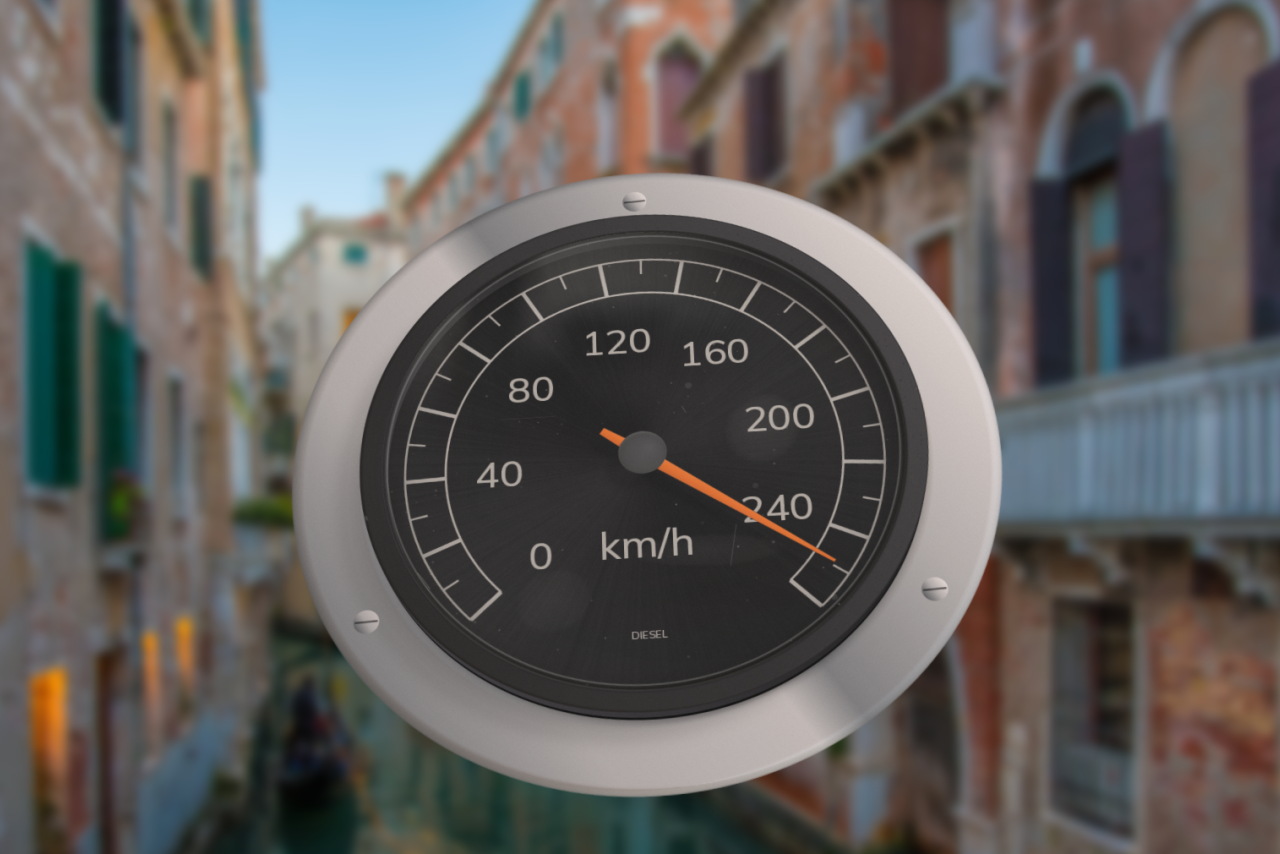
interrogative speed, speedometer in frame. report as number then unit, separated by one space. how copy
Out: 250 km/h
